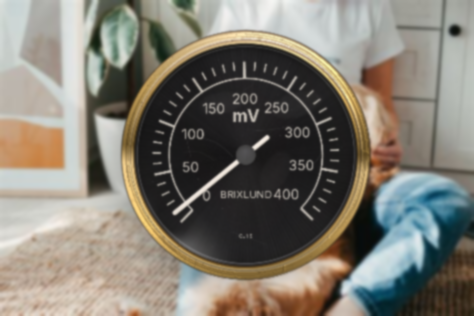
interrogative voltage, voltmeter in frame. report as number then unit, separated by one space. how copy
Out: 10 mV
